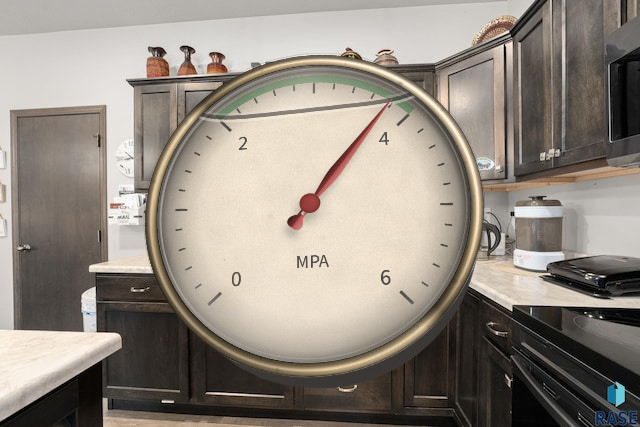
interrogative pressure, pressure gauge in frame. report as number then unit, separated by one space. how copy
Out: 3.8 MPa
